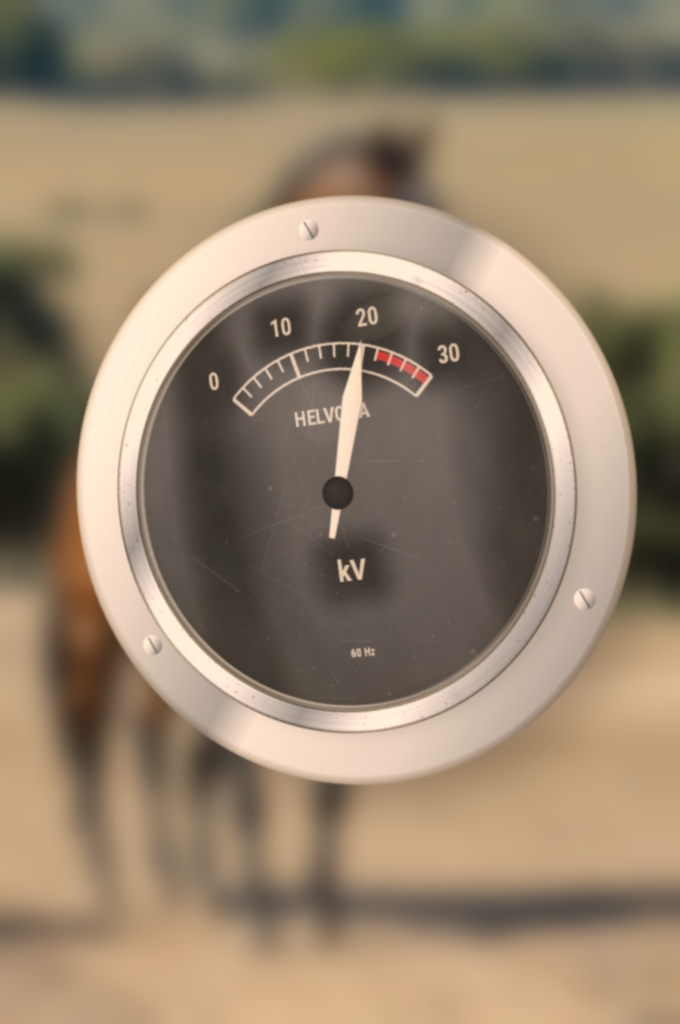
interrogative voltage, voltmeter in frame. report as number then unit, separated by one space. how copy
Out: 20 kV
